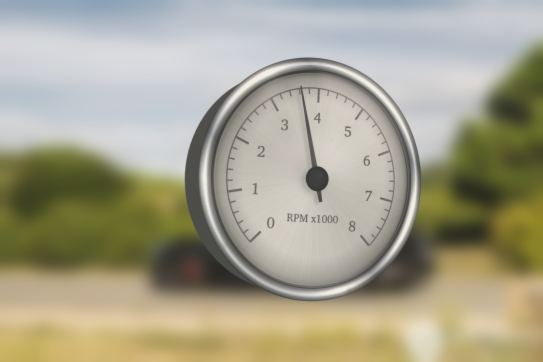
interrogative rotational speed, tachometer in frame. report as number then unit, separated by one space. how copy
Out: 3600 rpm
